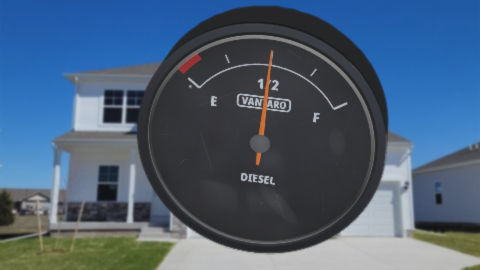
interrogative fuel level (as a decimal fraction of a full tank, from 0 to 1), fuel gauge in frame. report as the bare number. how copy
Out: 0.5
